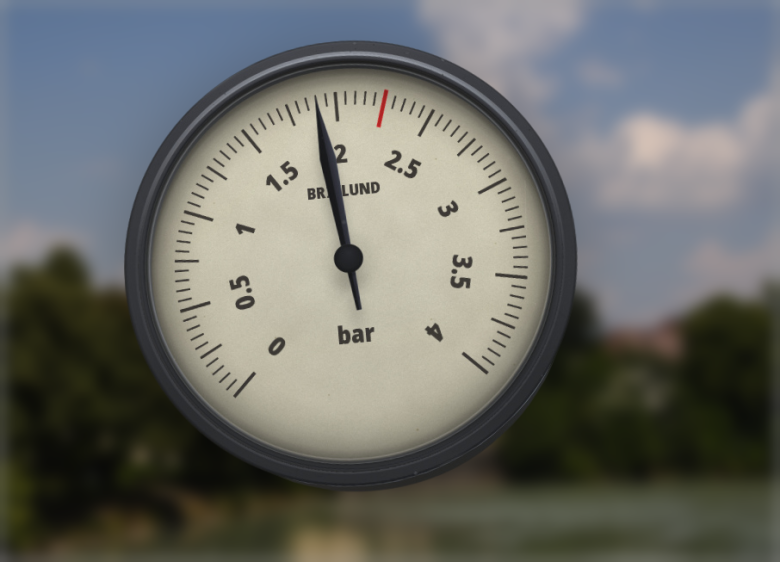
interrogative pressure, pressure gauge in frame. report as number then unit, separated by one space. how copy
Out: 1.9 bar
